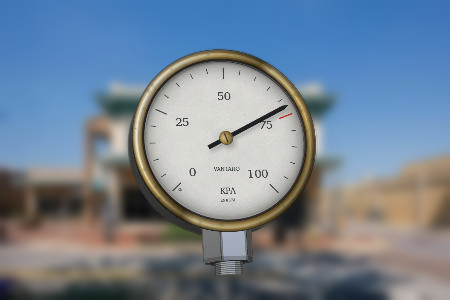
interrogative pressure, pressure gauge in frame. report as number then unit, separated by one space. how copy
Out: 72.5 kPa
